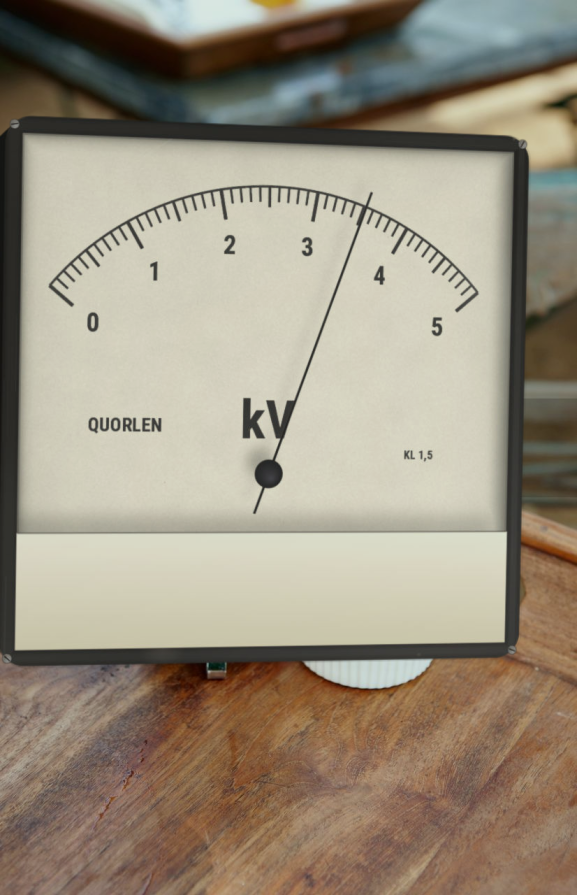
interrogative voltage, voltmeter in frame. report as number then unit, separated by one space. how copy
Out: 3.5 kV
